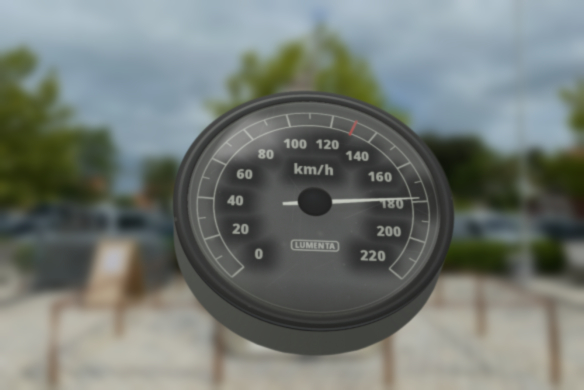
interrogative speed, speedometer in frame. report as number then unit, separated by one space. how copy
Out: 180 km/h
